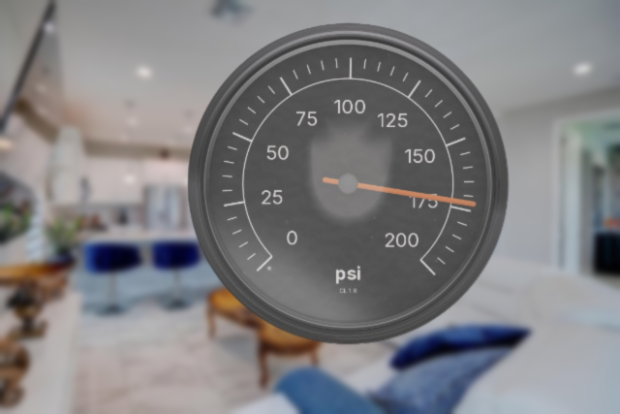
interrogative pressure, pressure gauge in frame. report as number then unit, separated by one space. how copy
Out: 172.5 psi
